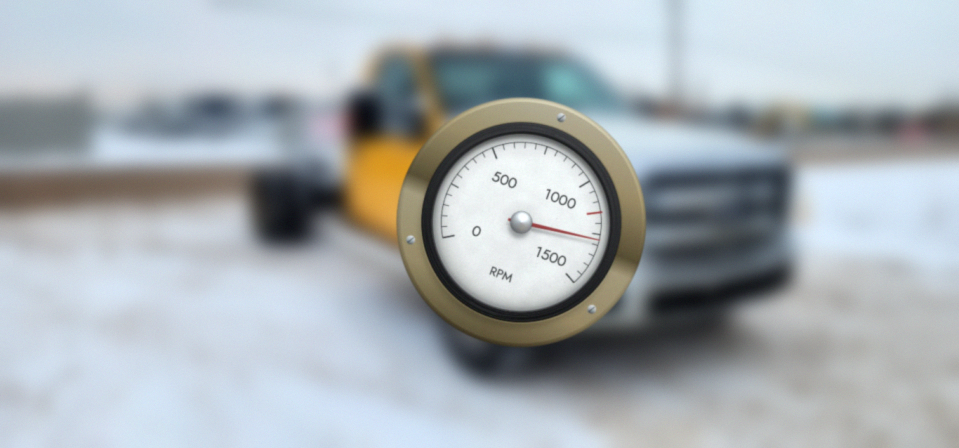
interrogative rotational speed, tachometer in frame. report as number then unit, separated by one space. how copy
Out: 1275 rpm
